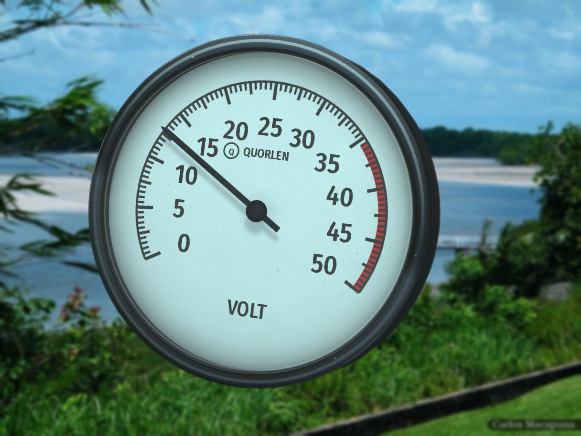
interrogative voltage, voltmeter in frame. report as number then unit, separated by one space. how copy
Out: 13 V
